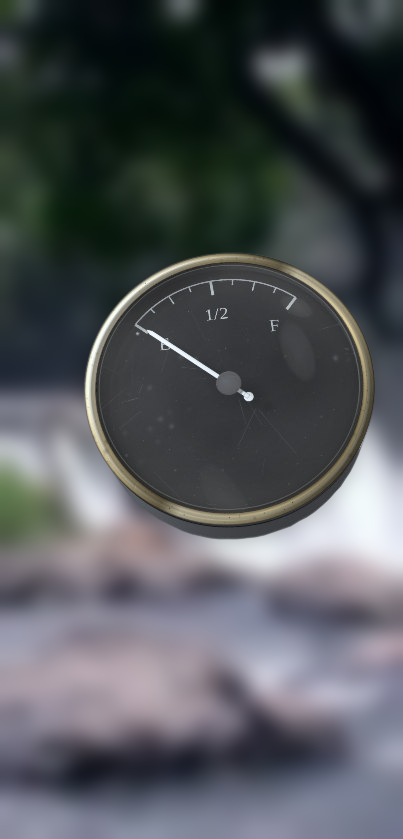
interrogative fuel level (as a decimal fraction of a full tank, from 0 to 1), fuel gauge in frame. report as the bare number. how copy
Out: 0
